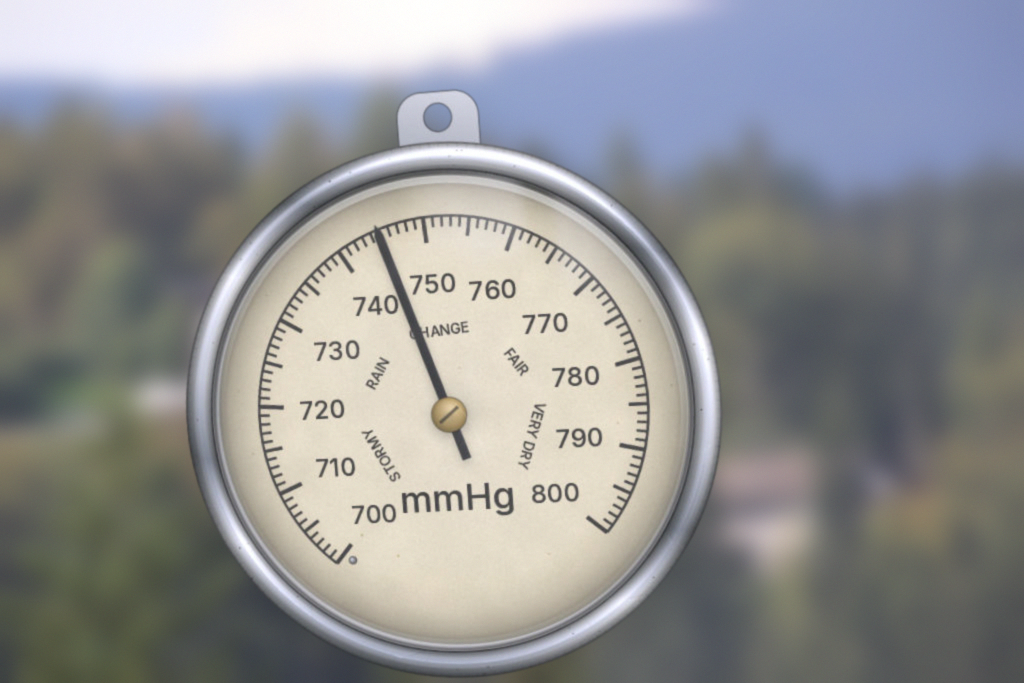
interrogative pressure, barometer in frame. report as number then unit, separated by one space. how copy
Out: 745 mmHg
